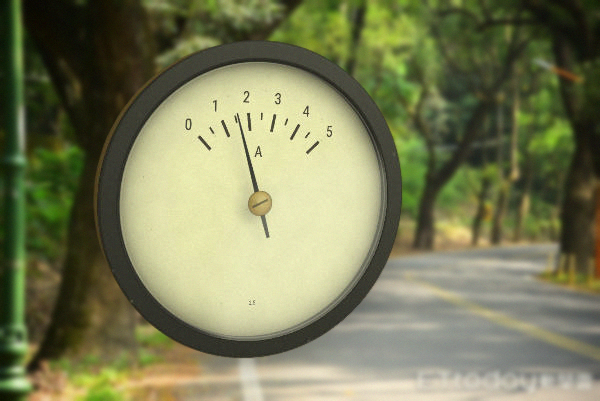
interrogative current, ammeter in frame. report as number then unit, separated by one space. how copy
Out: 1.5 A
